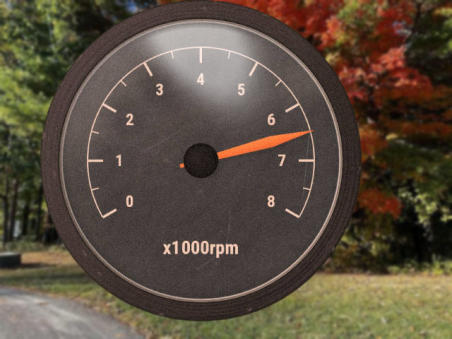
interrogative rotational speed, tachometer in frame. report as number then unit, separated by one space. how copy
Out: 6500 rpm
